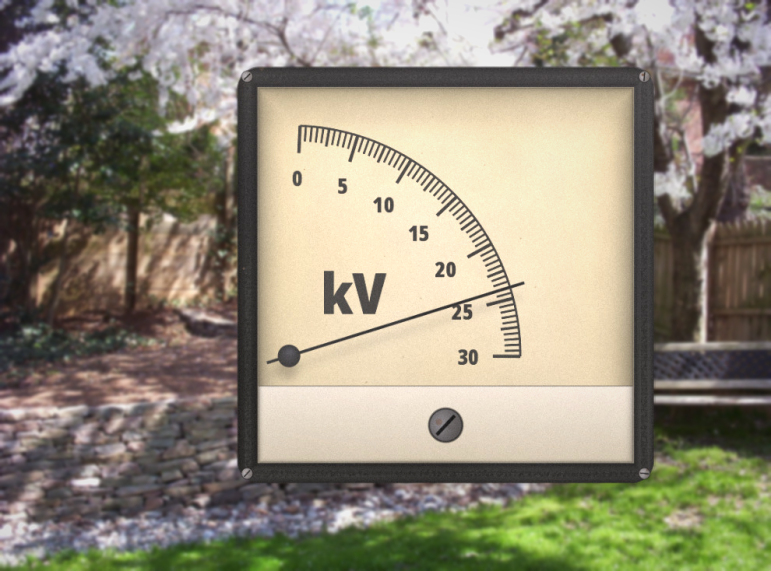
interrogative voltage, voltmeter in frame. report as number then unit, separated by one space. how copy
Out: 24 kV
